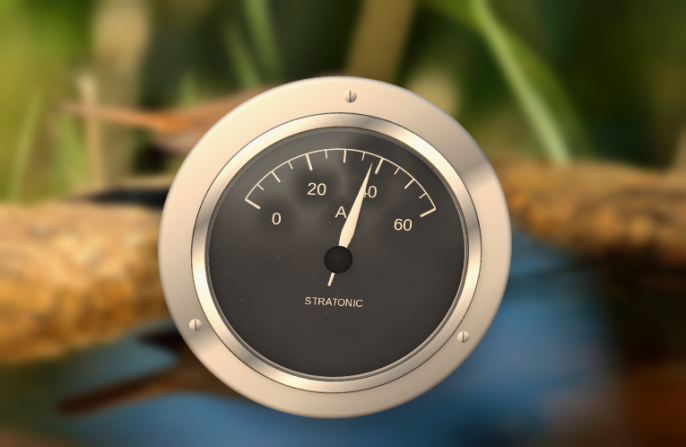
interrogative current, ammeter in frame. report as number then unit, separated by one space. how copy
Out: 37.5 A
